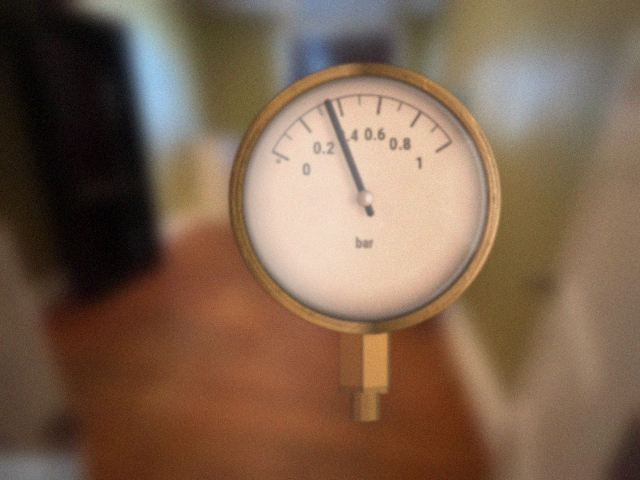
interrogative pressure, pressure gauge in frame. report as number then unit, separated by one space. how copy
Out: 0.35 bar
